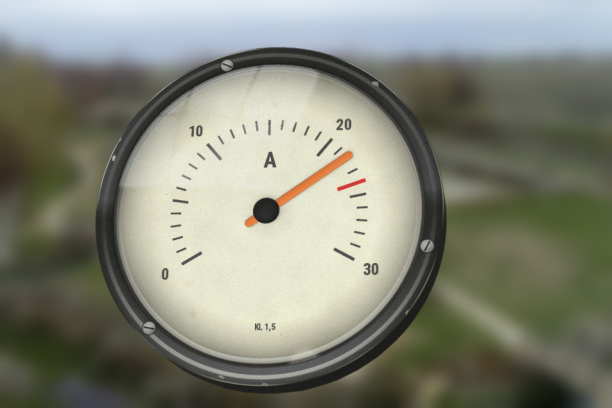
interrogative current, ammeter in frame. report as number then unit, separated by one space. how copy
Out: 22 A
